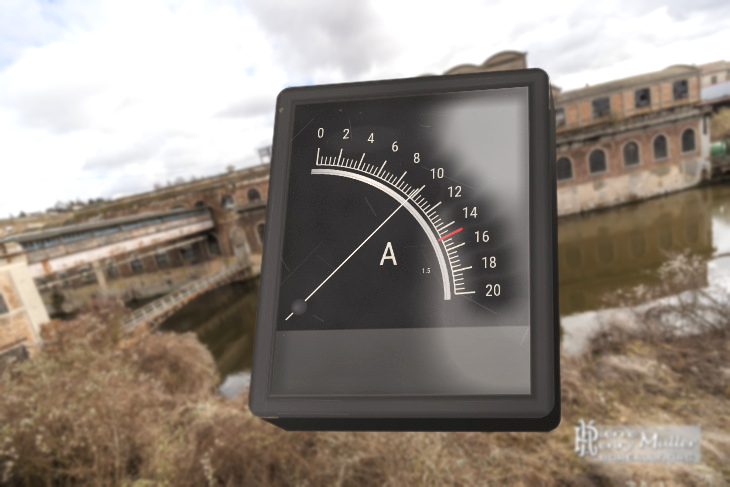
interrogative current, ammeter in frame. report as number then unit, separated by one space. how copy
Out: 10 A
